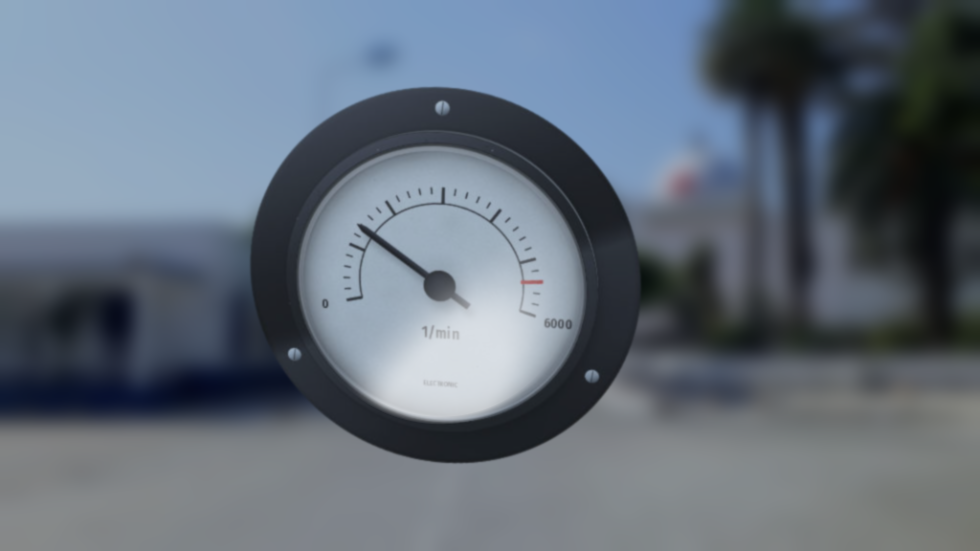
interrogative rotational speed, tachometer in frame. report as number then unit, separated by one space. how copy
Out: 1400 rpm
